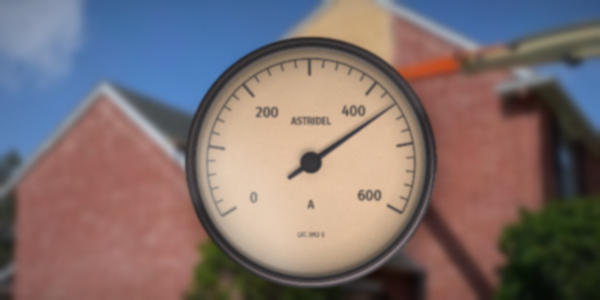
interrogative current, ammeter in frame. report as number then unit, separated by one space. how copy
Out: 440 A
